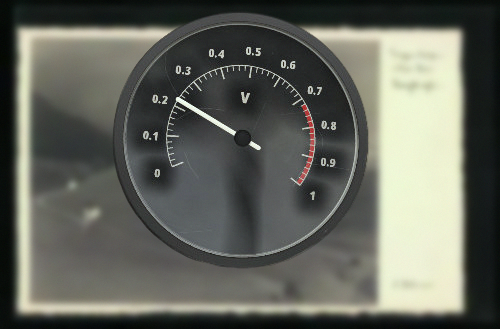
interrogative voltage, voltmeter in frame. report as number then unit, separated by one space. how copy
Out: 0.22 V
